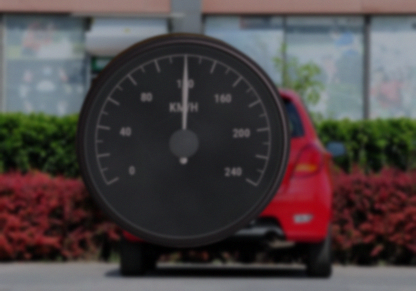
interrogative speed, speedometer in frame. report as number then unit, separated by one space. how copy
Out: 120 km/h
